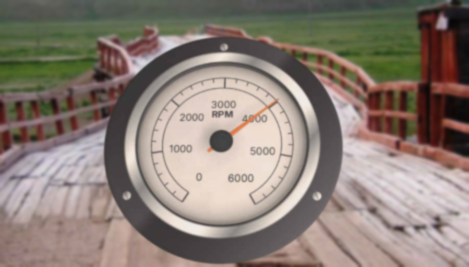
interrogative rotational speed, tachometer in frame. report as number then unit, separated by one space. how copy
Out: 4000 rpm
